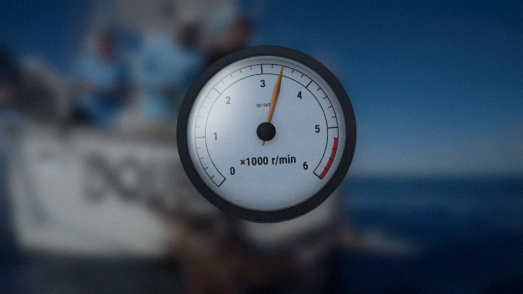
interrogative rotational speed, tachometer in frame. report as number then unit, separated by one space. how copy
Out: 3400 rpm
